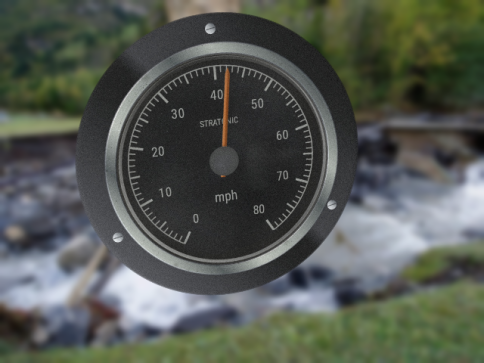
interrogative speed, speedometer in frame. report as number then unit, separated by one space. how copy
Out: 42 mph
